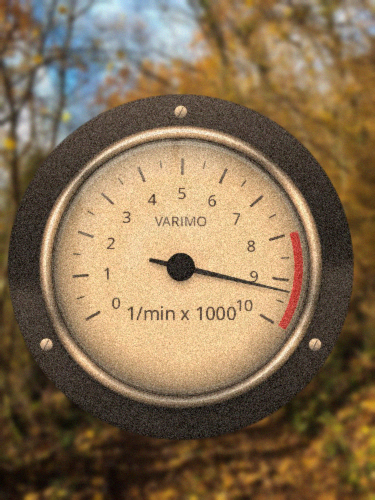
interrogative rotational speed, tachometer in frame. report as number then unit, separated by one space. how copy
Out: 9250 rpm
